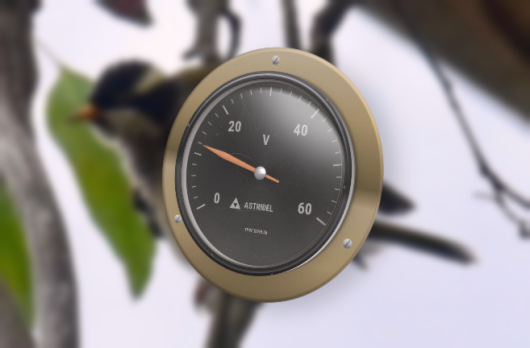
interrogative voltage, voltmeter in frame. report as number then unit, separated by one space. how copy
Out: 12 V
